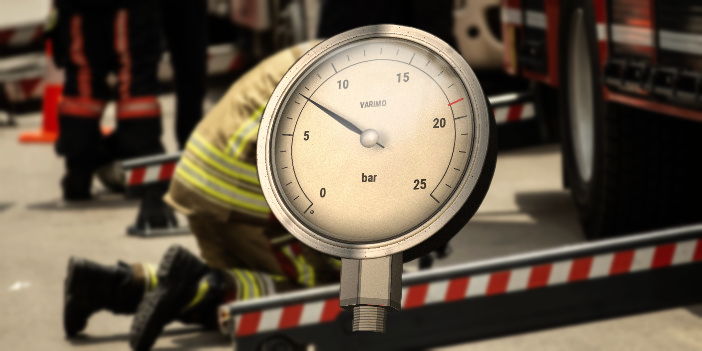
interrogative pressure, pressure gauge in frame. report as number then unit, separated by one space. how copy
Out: 7.5 bar
